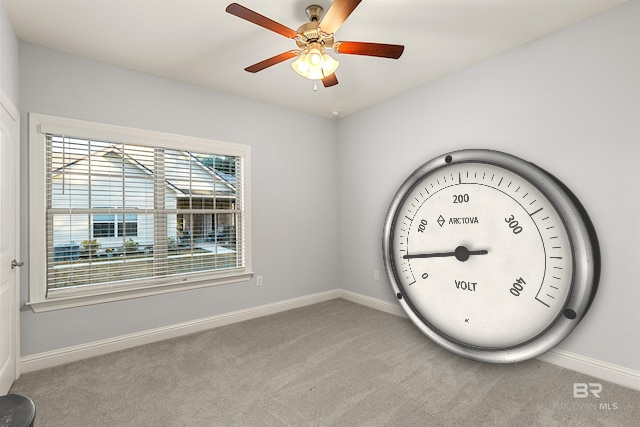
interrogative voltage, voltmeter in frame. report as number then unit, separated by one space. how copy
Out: 40 V
